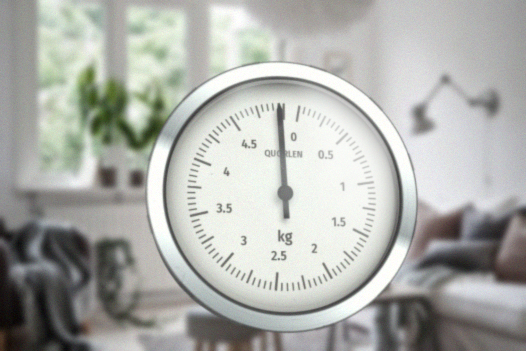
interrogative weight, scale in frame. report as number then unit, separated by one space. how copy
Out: 4.95 kg
